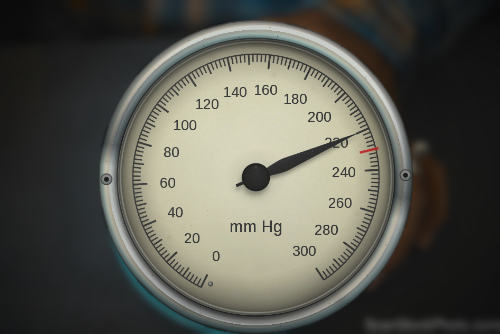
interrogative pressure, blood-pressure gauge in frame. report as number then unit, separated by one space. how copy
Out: 220 mmHg
